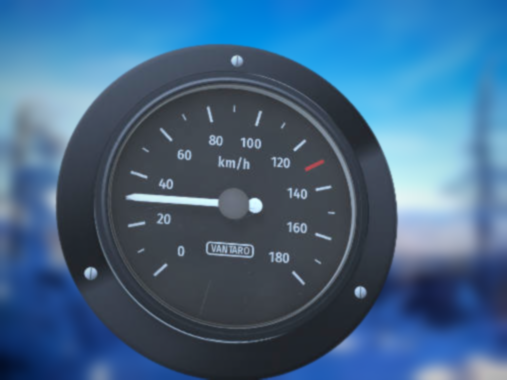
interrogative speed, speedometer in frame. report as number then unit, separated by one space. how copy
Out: 30 km/h
